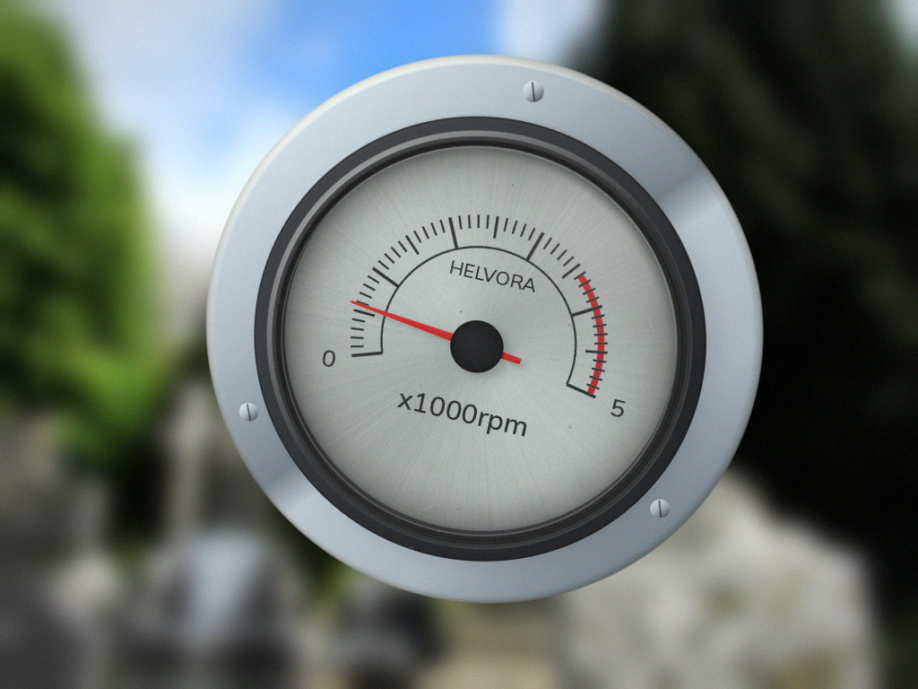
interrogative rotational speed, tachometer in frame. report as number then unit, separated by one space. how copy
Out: 600 rpm
